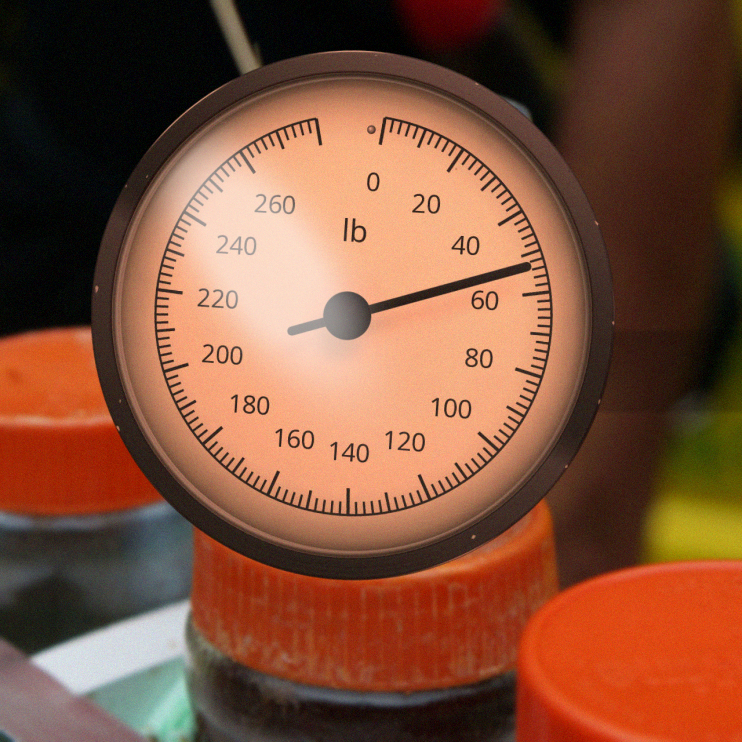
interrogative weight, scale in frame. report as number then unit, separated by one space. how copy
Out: 53 lb
